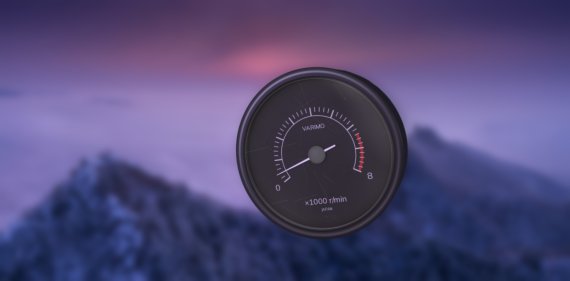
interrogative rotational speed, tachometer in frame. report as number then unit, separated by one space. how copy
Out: 400 rpm
